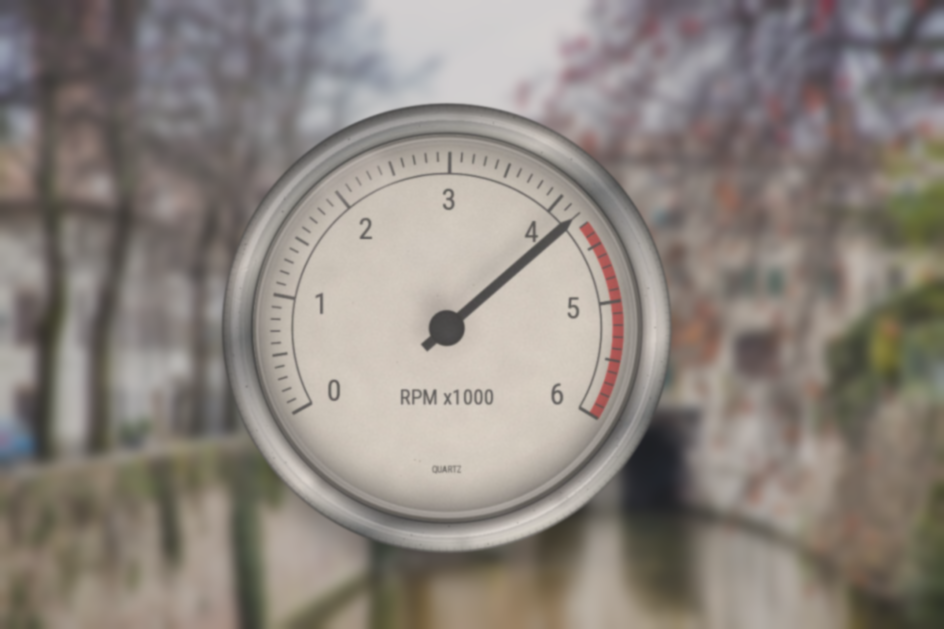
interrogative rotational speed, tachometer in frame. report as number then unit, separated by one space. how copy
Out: 4200 rpm
